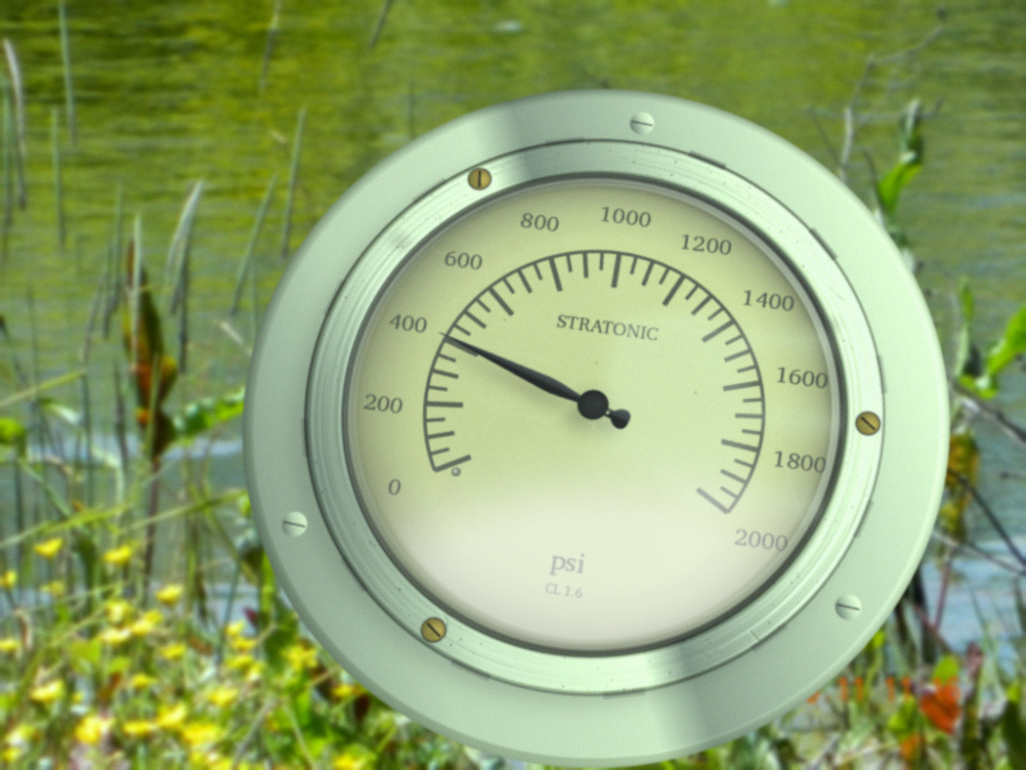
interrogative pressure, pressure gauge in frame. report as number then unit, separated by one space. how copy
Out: 400 psi
